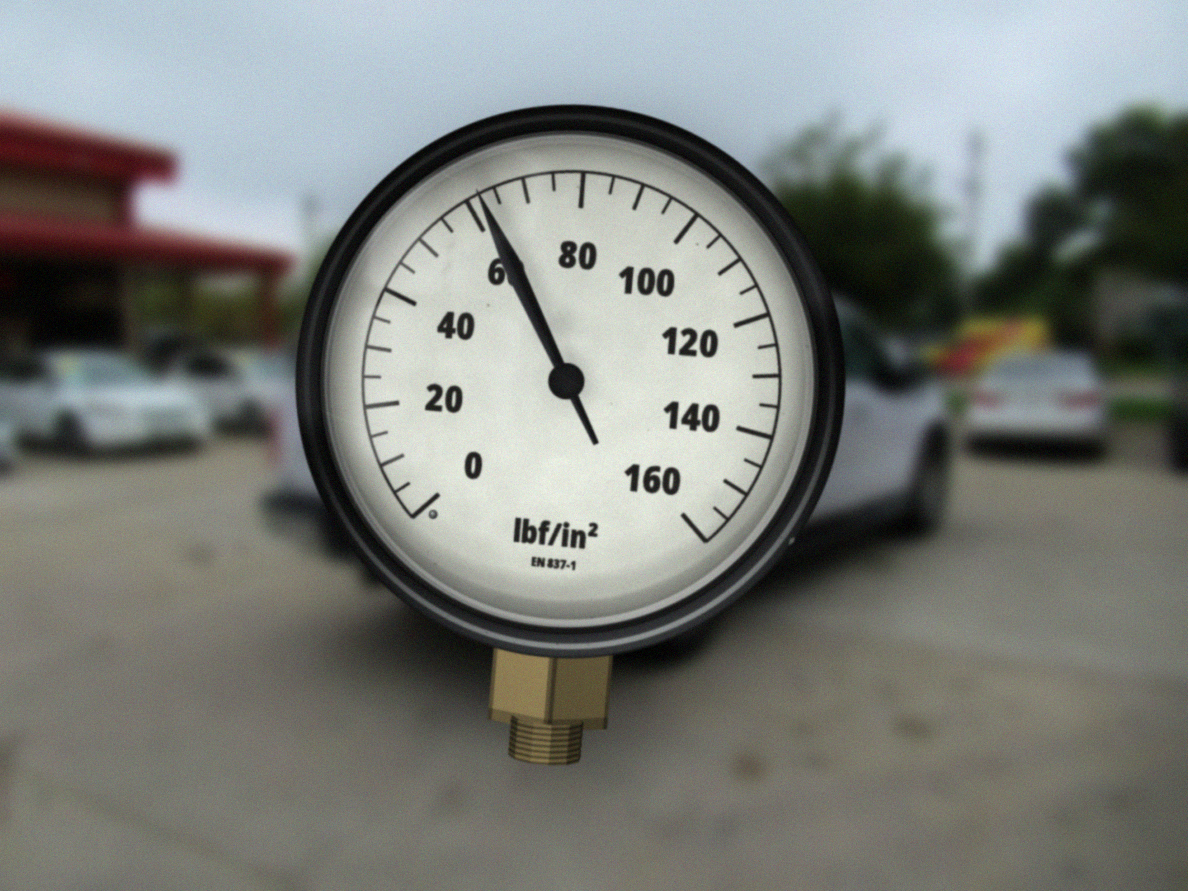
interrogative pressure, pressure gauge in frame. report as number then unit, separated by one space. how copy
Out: 62.5 psi
